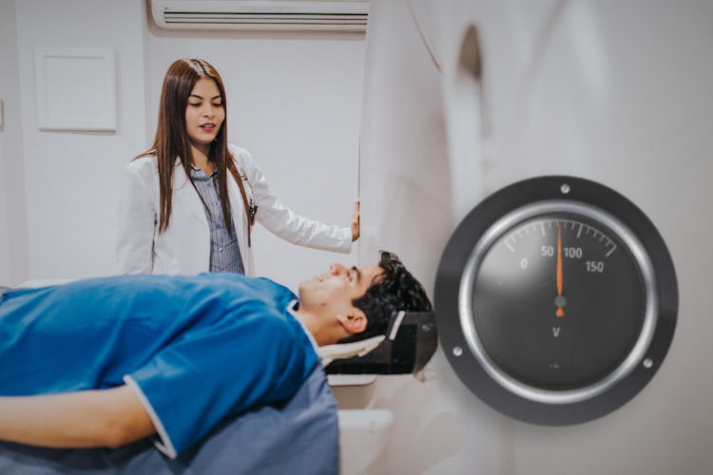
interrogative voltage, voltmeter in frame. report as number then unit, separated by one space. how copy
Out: 70 V
